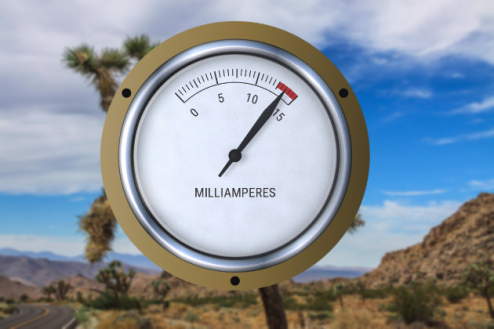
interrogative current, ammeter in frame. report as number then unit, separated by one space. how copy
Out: 13.5 mA
